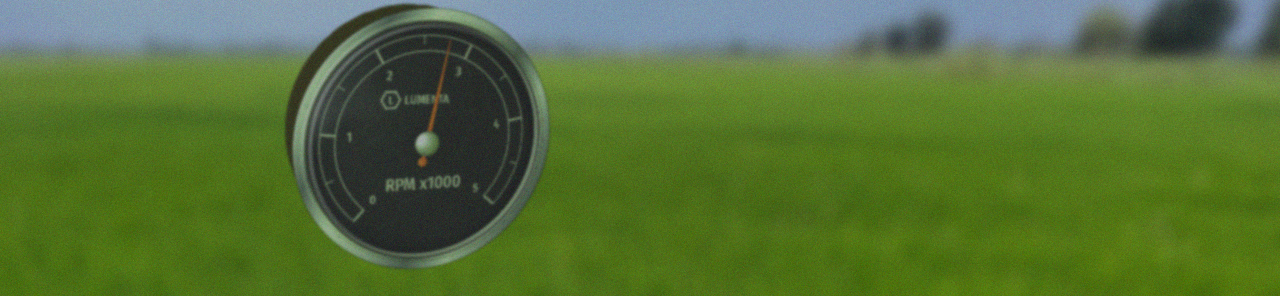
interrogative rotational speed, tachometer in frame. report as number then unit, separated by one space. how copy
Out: 2750 rpm
